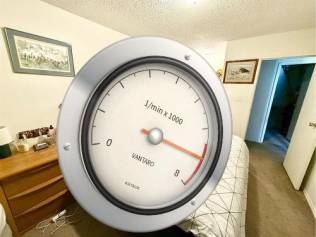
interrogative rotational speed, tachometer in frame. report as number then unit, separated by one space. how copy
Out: 7000 rpm
